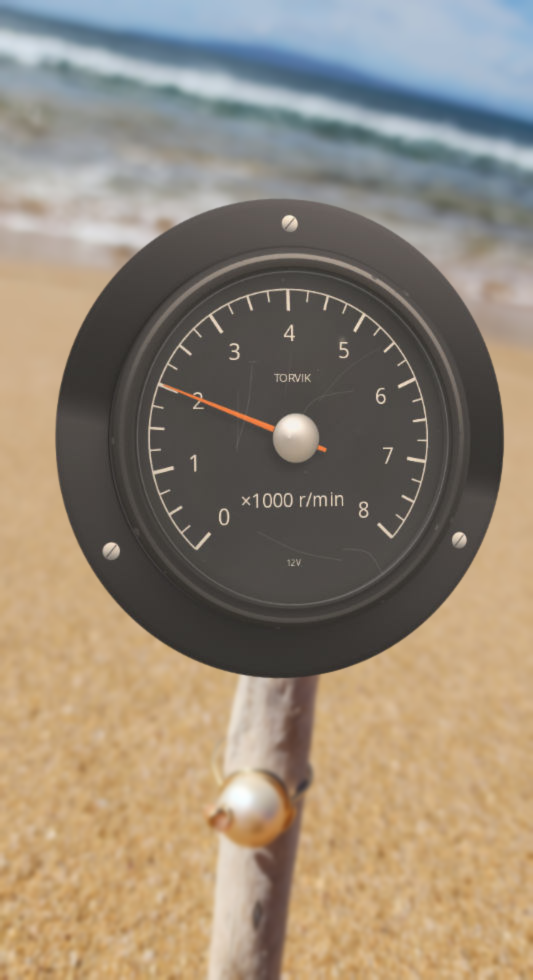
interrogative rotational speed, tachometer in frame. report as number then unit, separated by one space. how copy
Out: 2000 rpm
